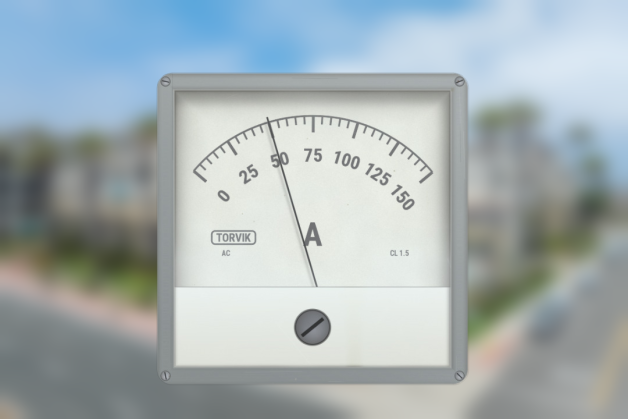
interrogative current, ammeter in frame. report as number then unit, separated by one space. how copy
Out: 50 A
